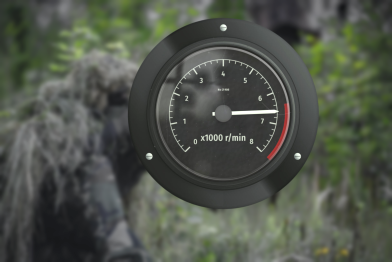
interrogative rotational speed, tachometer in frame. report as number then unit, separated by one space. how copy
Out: 6600 rpm
